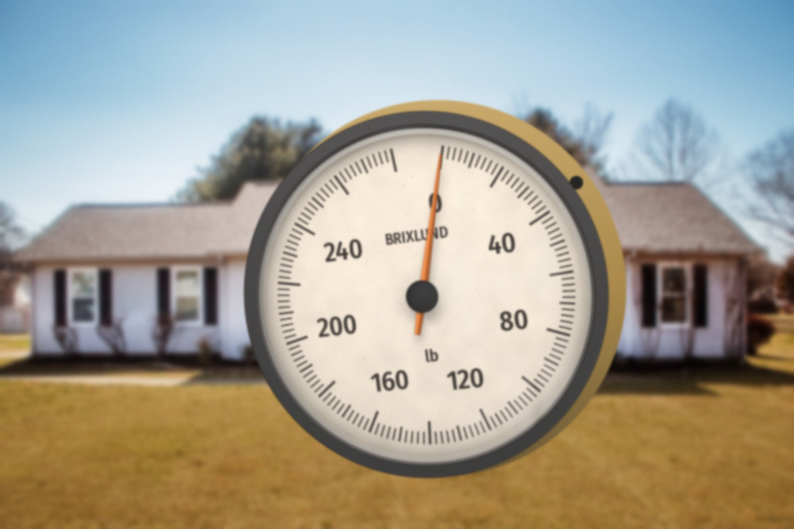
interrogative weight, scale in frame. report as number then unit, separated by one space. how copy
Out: 0 lb
